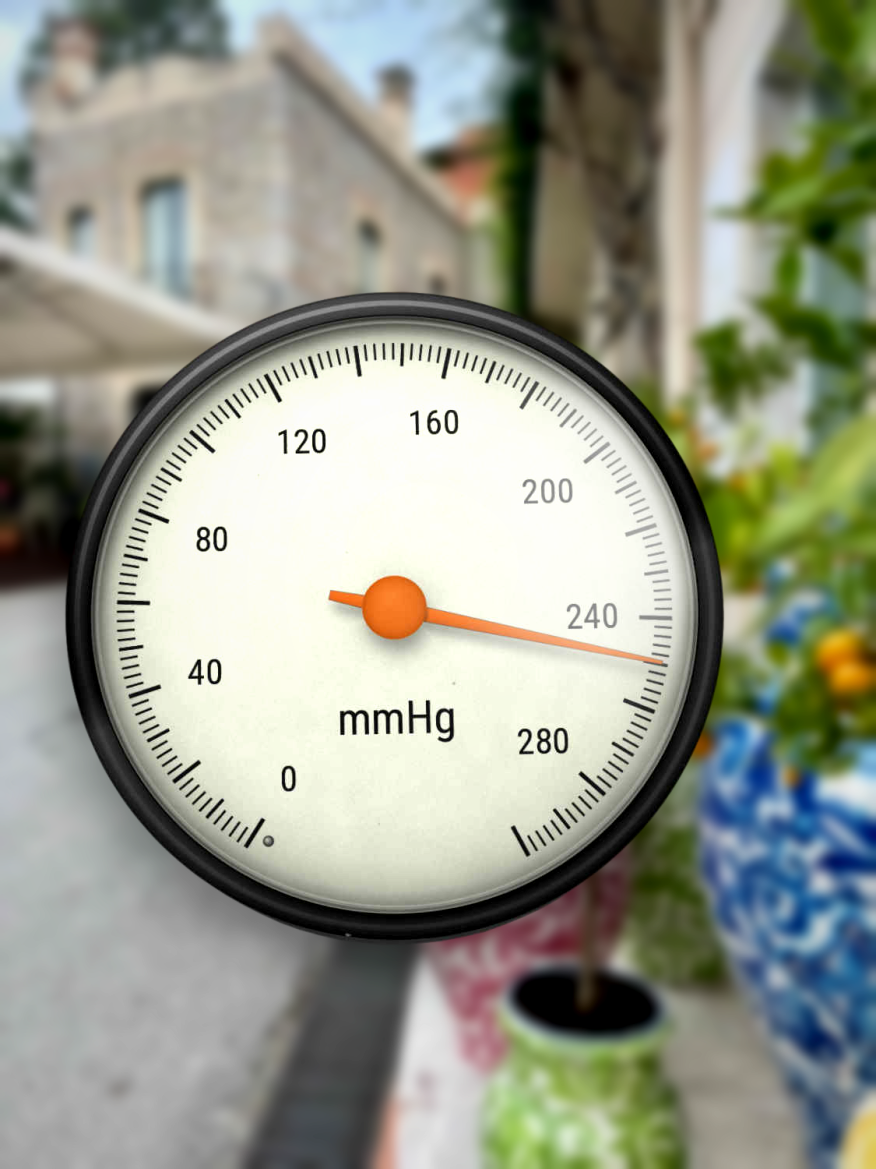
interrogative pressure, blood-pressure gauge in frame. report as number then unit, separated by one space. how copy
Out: 250 mmHg
